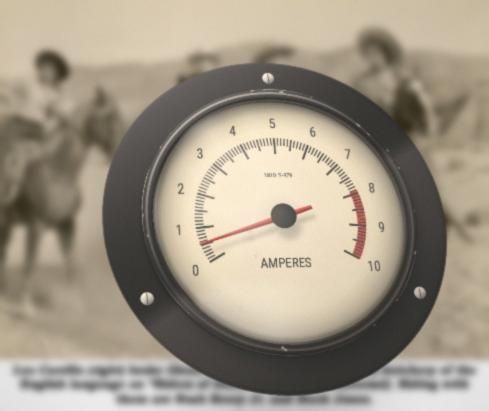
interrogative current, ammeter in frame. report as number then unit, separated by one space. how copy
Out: 0.5 A
